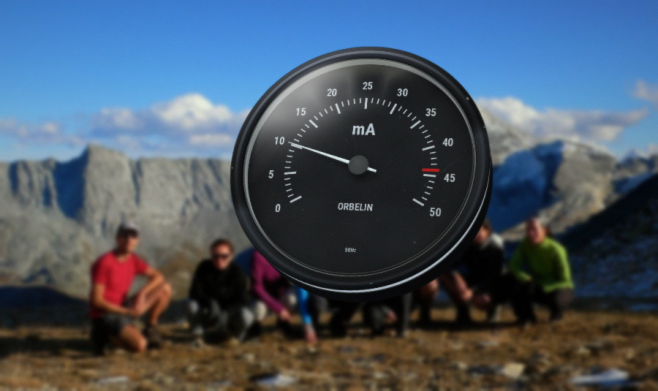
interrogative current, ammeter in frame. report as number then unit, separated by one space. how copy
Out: 10 mA
